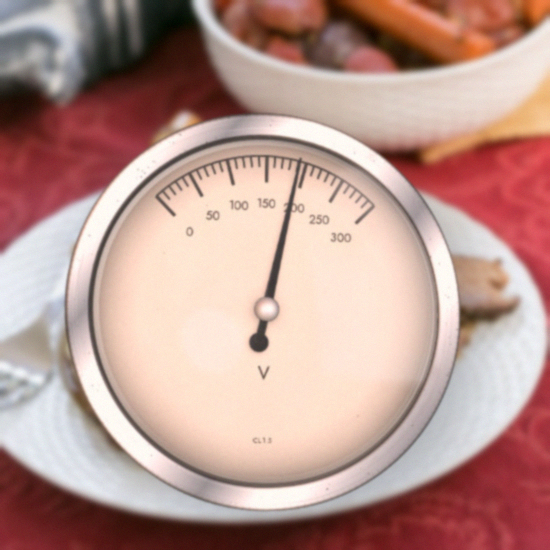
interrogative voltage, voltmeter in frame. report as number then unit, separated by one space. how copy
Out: 190 V
